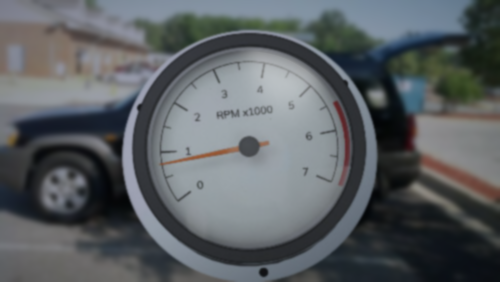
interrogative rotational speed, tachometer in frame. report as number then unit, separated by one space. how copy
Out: 750 rpm
